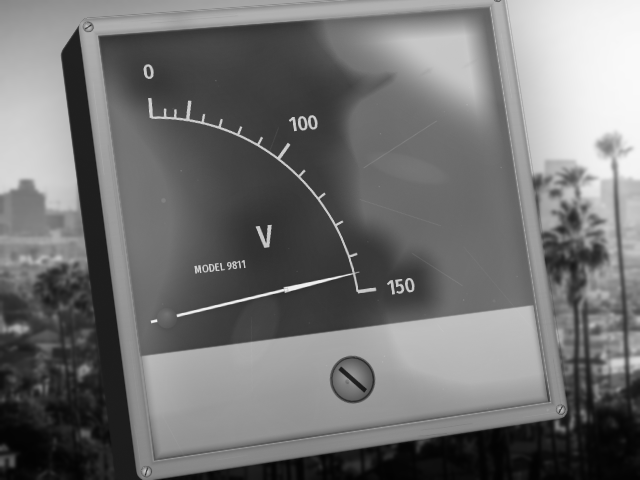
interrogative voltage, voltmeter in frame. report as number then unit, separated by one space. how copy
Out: 145 V
